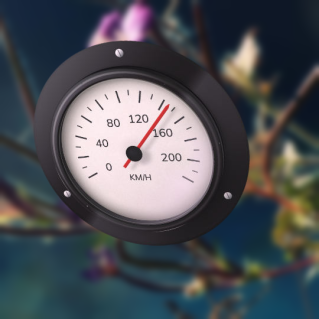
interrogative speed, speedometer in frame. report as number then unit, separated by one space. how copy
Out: 145 km/h
